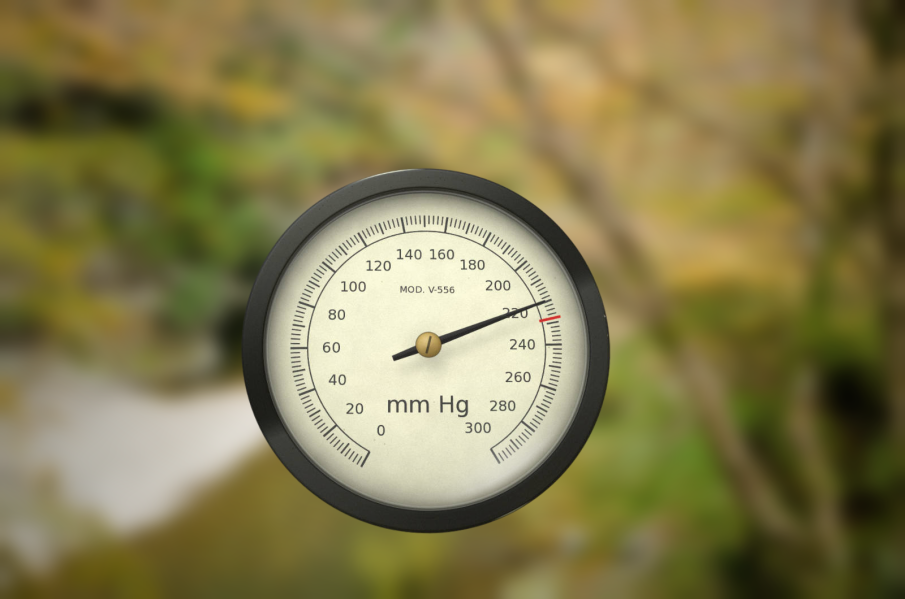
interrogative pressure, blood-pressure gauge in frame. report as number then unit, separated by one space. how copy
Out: 220 mmHg
